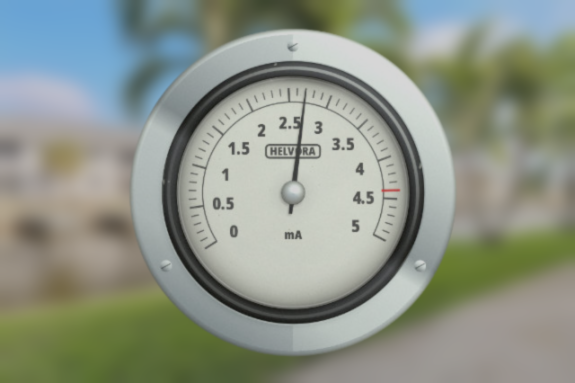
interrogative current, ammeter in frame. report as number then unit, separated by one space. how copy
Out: 2.7 mA
